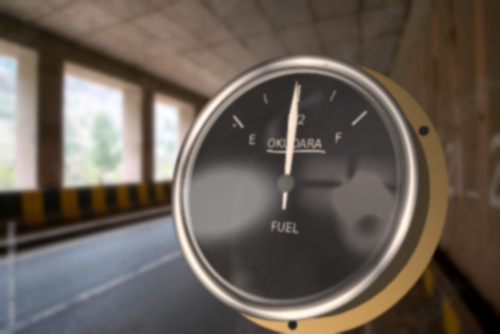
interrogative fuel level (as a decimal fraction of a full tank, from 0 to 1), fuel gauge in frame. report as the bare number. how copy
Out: 0.5
